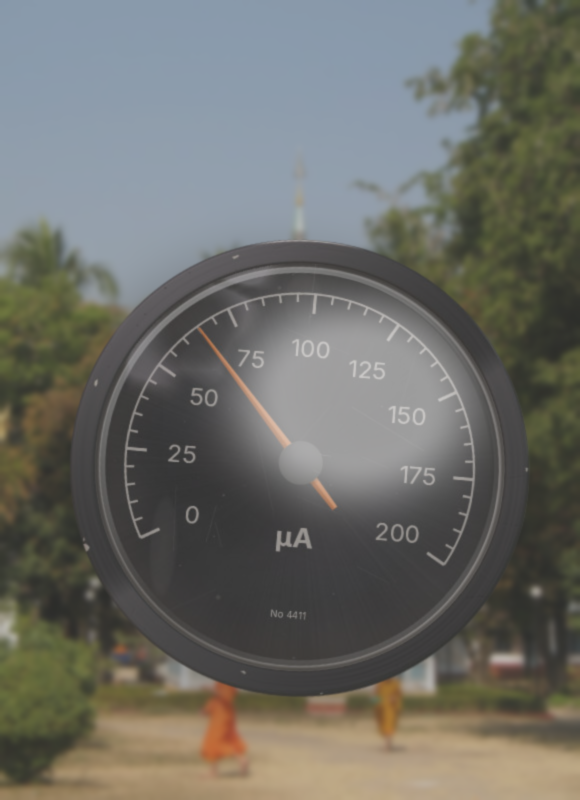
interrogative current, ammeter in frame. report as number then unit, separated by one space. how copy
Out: 65 µA
